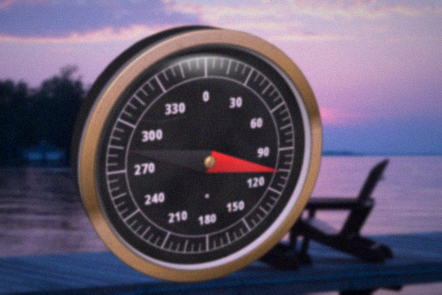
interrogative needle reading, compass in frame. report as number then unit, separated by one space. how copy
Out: 105 °
